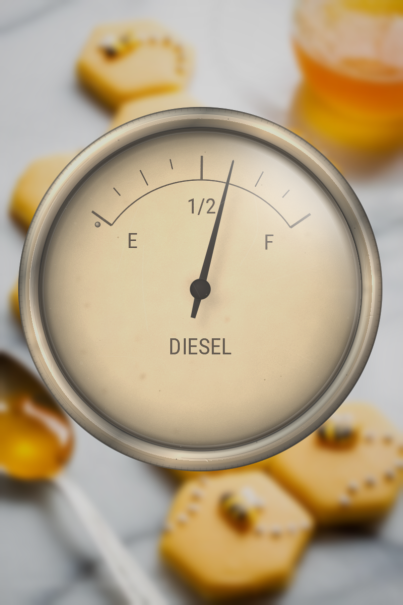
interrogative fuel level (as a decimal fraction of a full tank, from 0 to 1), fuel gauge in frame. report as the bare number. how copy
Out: 0.625
